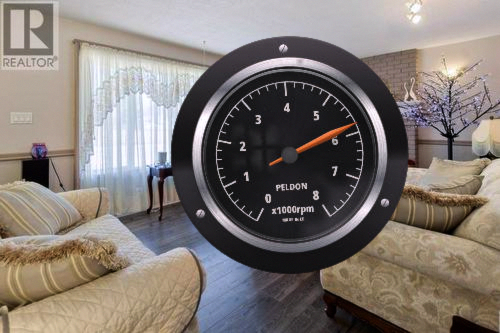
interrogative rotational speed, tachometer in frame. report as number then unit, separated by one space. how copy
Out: 5800 rpm
